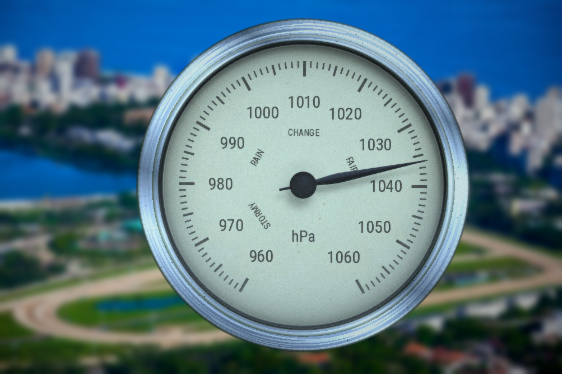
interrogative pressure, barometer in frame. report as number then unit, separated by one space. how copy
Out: 1036 hPa
